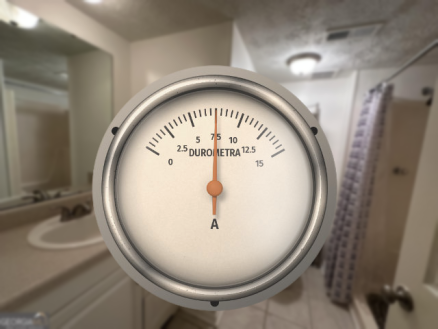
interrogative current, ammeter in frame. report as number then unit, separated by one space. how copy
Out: 7.5 A
